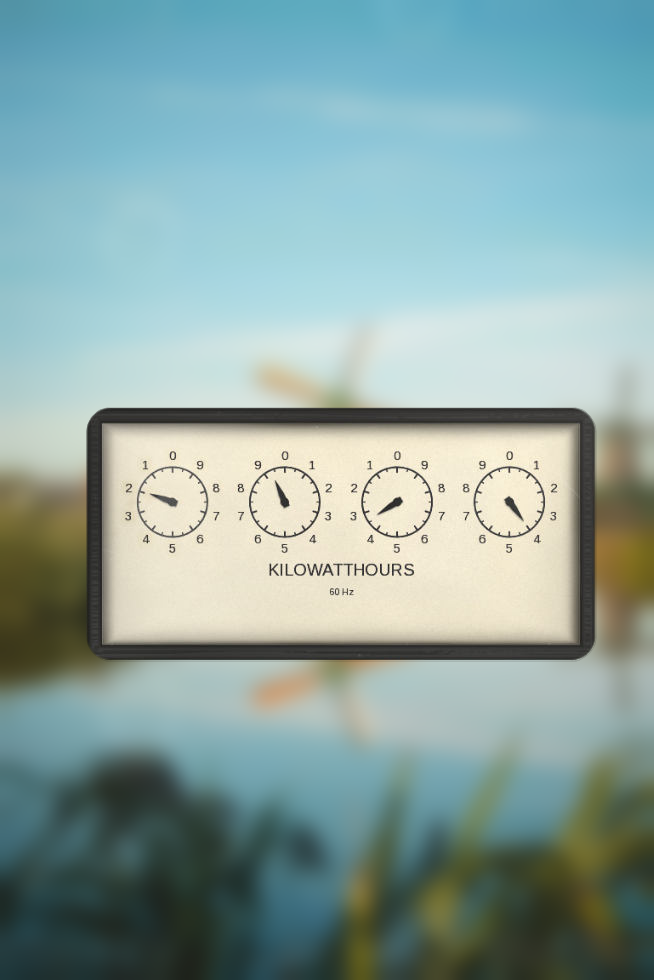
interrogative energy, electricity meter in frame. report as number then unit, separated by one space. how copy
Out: 1934 kWh
